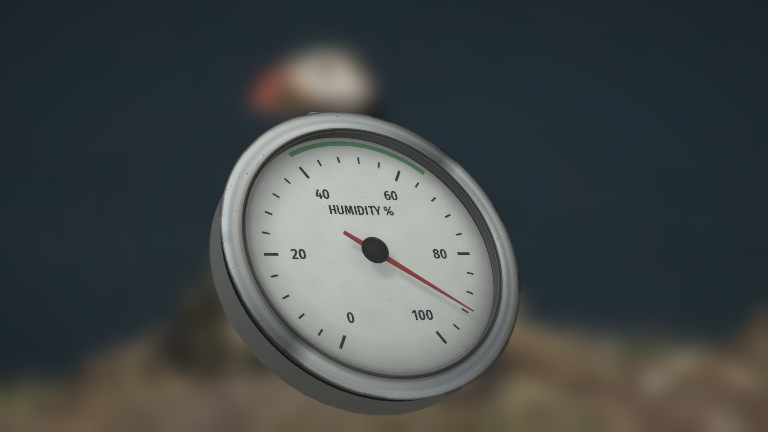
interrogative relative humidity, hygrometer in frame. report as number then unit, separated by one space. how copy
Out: 92 %
